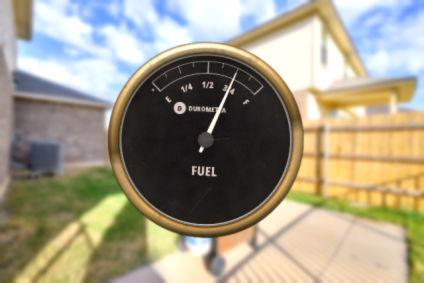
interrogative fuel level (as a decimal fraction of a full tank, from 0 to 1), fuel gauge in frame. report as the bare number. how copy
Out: 0.75
